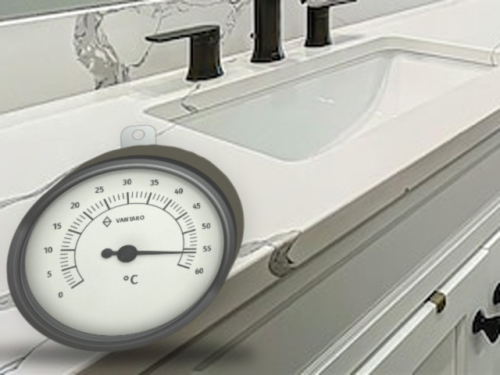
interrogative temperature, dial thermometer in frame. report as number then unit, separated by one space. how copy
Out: 55 °C
